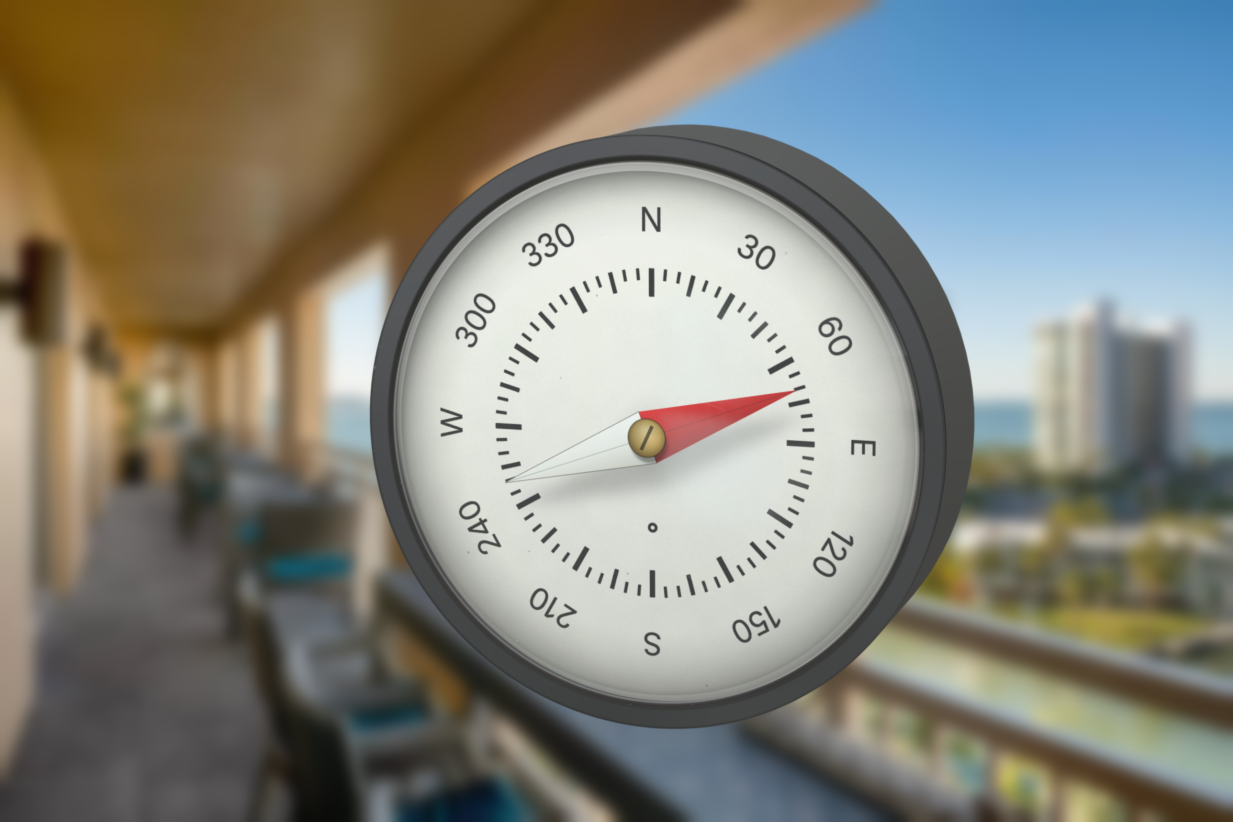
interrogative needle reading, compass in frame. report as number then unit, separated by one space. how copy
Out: 70 °
